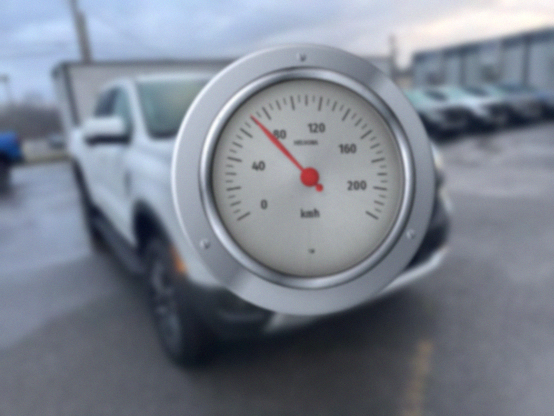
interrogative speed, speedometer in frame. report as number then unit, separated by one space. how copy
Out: 70 km/h
